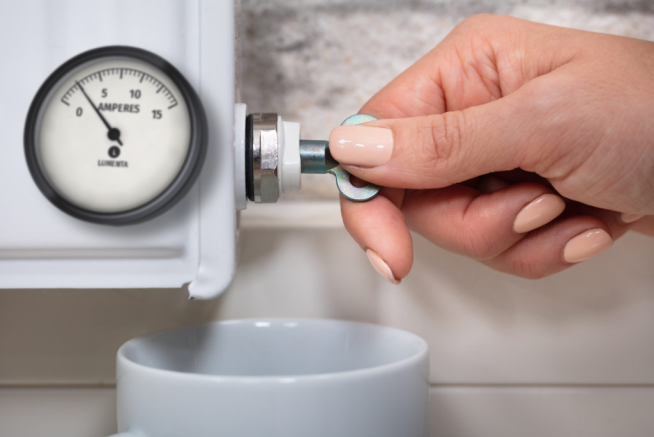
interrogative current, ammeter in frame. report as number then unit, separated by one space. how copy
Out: 2.5 A
